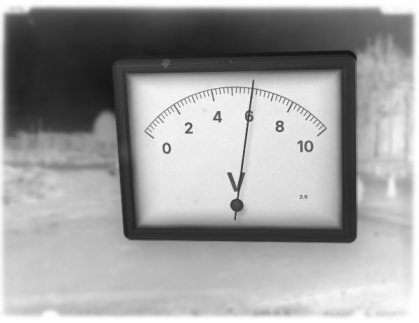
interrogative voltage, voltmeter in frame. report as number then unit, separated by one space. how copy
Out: 6 V
